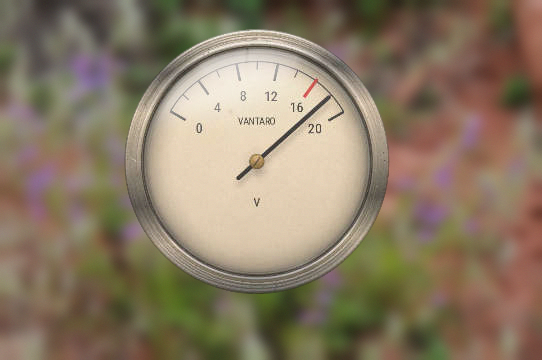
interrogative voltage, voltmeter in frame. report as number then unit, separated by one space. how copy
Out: 18 V
